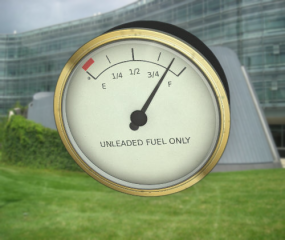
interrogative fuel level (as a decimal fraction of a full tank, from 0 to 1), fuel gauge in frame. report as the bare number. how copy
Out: 0.875
